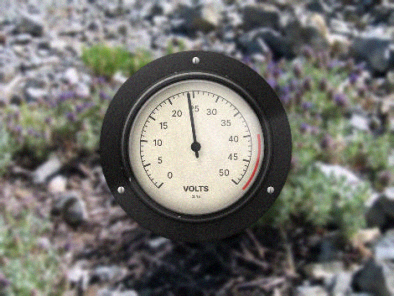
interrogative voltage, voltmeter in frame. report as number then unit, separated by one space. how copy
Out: 24 V
